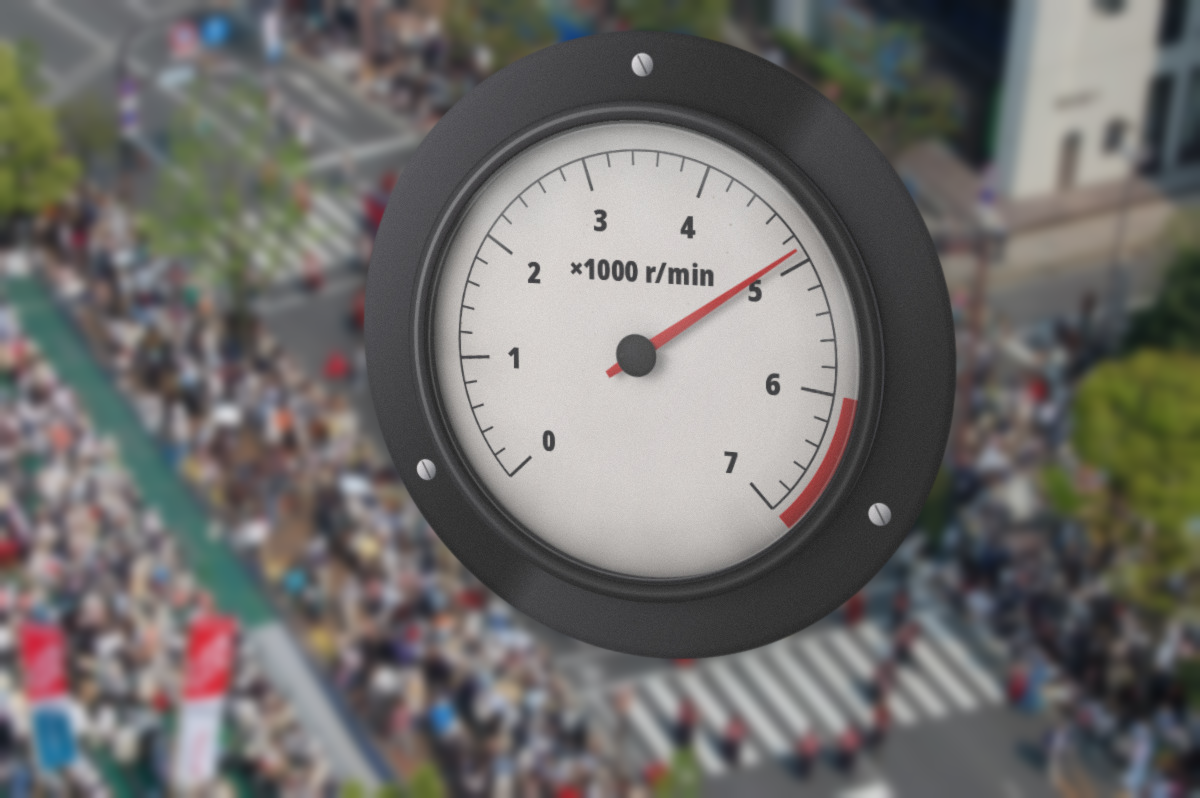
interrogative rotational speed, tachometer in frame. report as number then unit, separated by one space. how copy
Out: 4900 rpm
